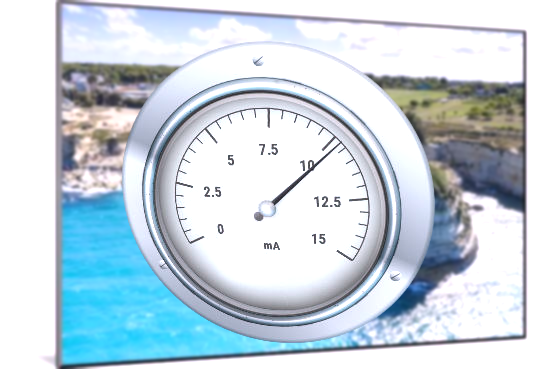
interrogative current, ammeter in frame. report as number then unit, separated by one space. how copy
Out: 10.25 mA
